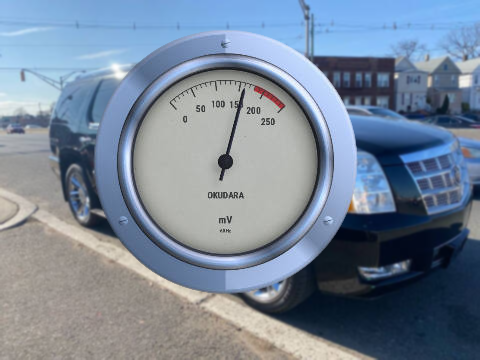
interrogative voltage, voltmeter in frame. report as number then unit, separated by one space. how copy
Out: 160 mV
